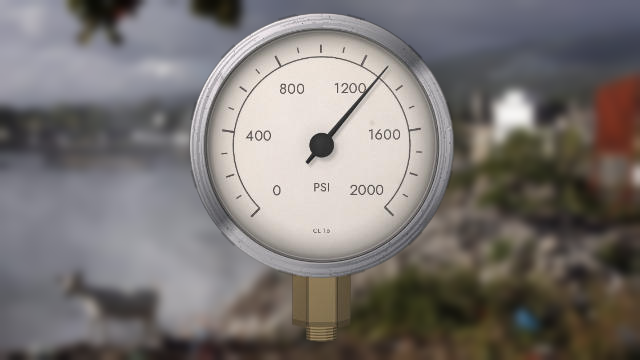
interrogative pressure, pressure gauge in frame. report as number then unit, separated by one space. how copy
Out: 1300 psi
